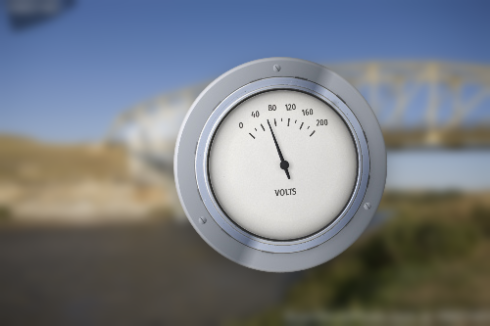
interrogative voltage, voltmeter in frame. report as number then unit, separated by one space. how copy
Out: 60 V
